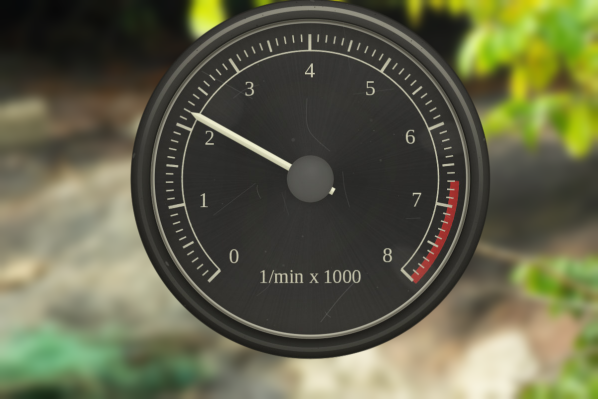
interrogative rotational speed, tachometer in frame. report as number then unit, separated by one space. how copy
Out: 2200 rpm
